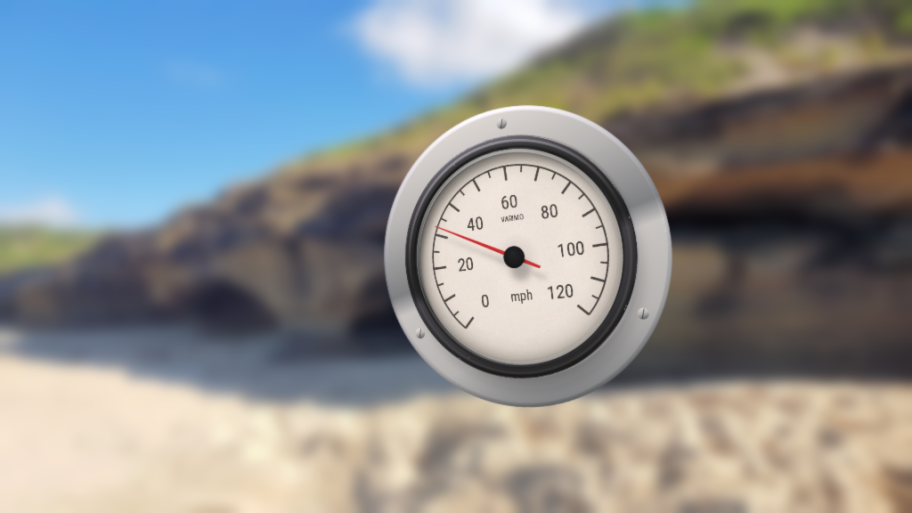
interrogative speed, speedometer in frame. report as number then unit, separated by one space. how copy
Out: 32.5 mph
